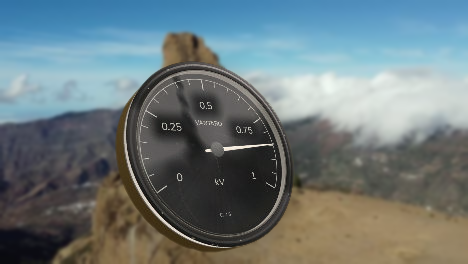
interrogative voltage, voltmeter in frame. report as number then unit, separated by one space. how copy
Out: 0.85 kV
